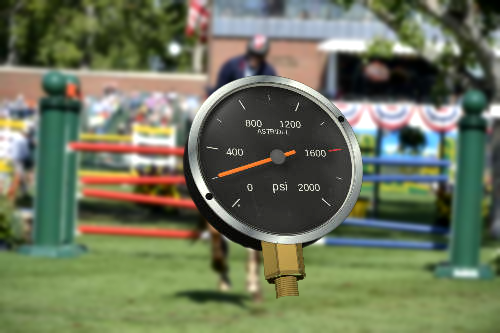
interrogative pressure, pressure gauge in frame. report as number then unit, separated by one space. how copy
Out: 200 psi
